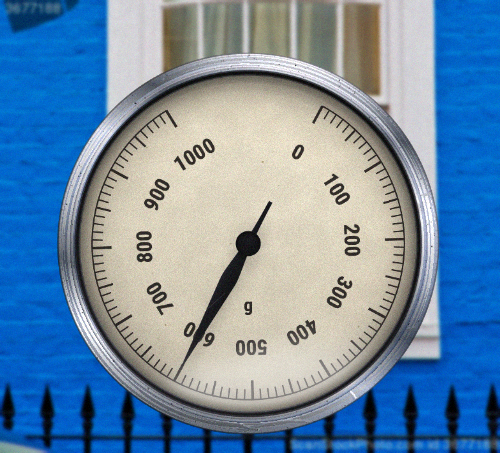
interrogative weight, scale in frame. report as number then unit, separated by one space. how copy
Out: 600 g
